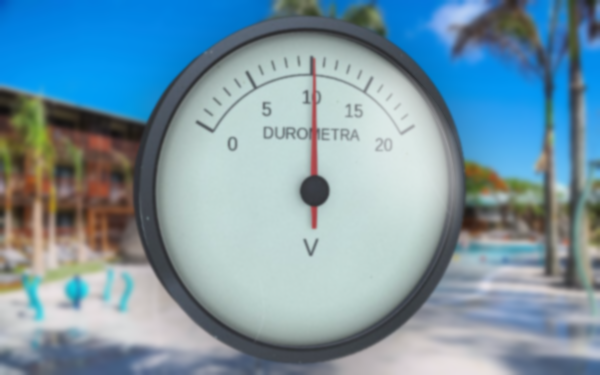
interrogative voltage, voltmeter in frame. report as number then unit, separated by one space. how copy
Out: 10 V
